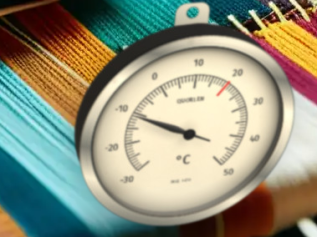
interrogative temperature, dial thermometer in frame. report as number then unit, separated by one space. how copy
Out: -10 °C
